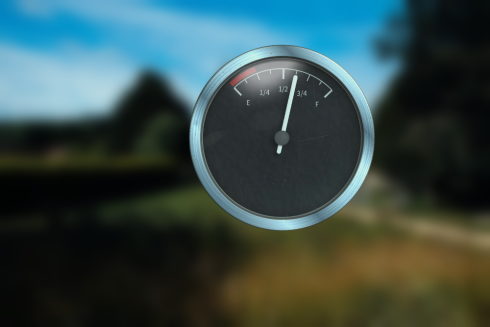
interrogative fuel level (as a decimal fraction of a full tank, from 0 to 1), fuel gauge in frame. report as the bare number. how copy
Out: 0.625
